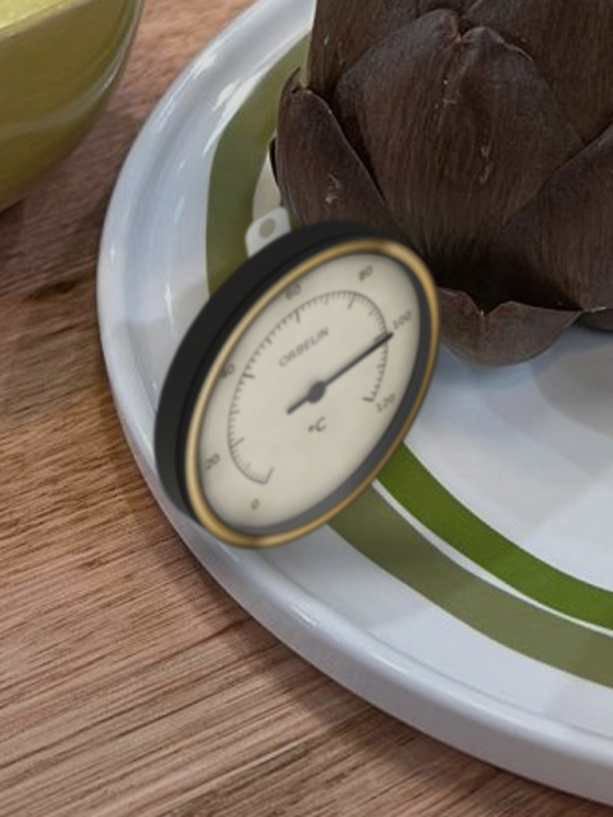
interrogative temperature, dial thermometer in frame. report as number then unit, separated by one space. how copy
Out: 100 °C
